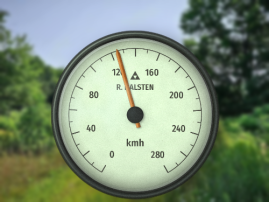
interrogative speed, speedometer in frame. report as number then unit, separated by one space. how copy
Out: 125 km/h
